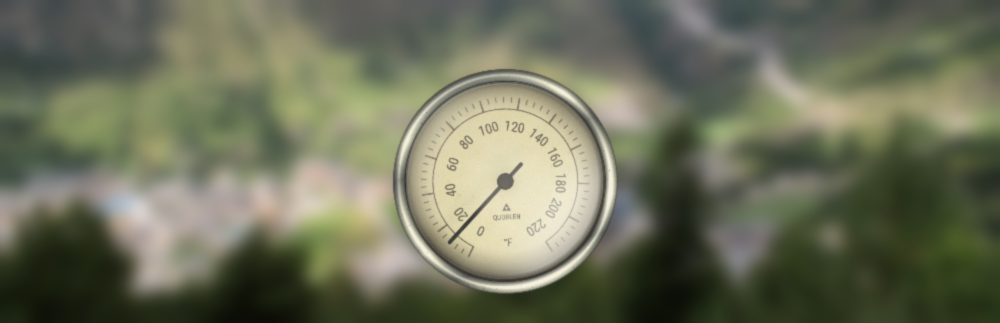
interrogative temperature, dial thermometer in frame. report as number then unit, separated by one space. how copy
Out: 12 °F
